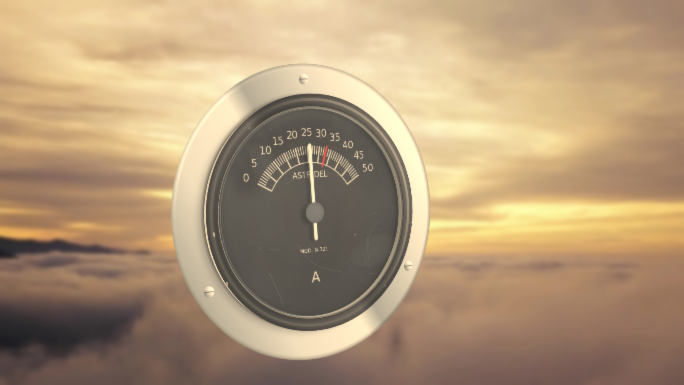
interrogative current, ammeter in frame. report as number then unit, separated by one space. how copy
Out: 25 A
